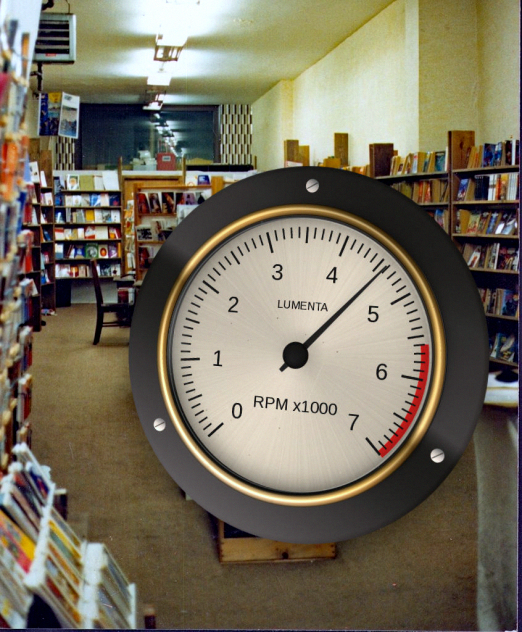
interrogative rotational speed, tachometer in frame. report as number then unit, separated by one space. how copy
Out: 4600 rpm
